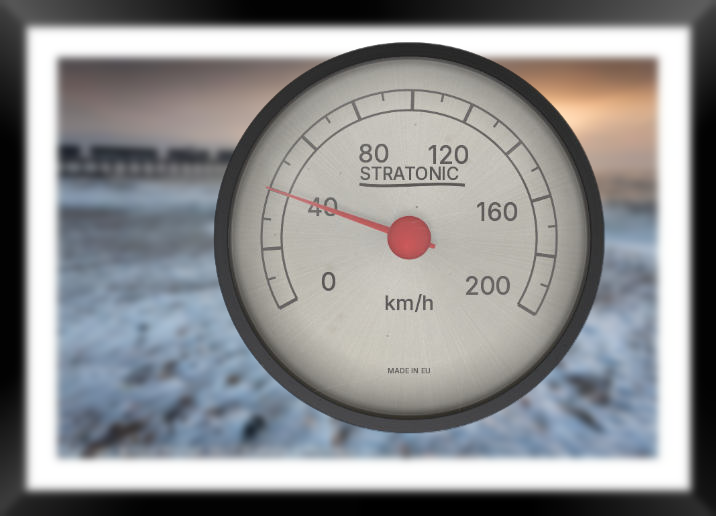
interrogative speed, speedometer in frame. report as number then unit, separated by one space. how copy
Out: 40 km/h
